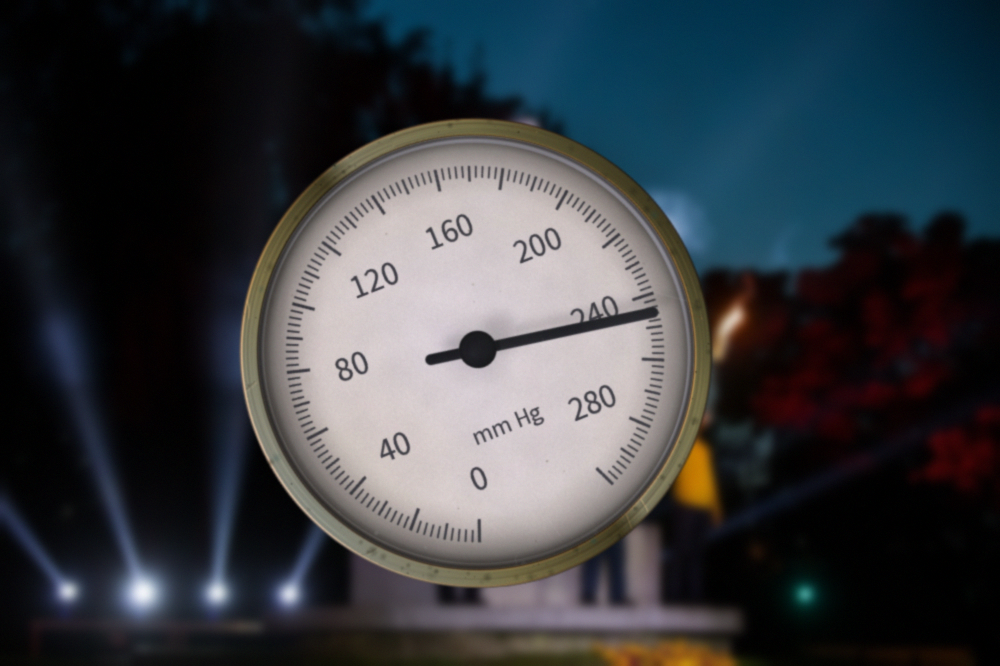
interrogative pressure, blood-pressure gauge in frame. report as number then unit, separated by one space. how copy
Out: 246 mmHg
